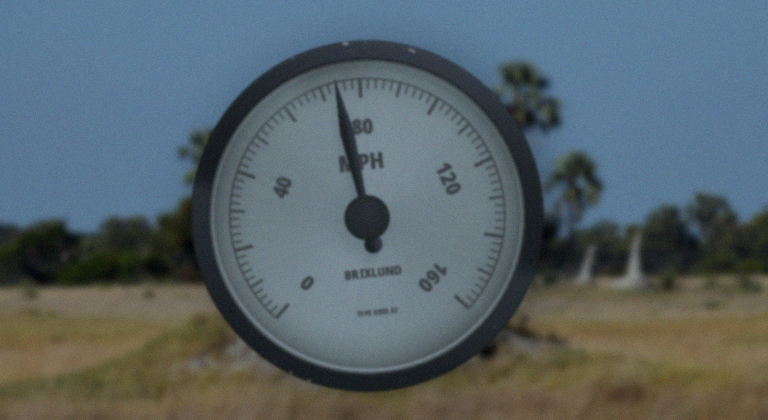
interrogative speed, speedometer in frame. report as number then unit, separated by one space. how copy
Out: 74 mph
